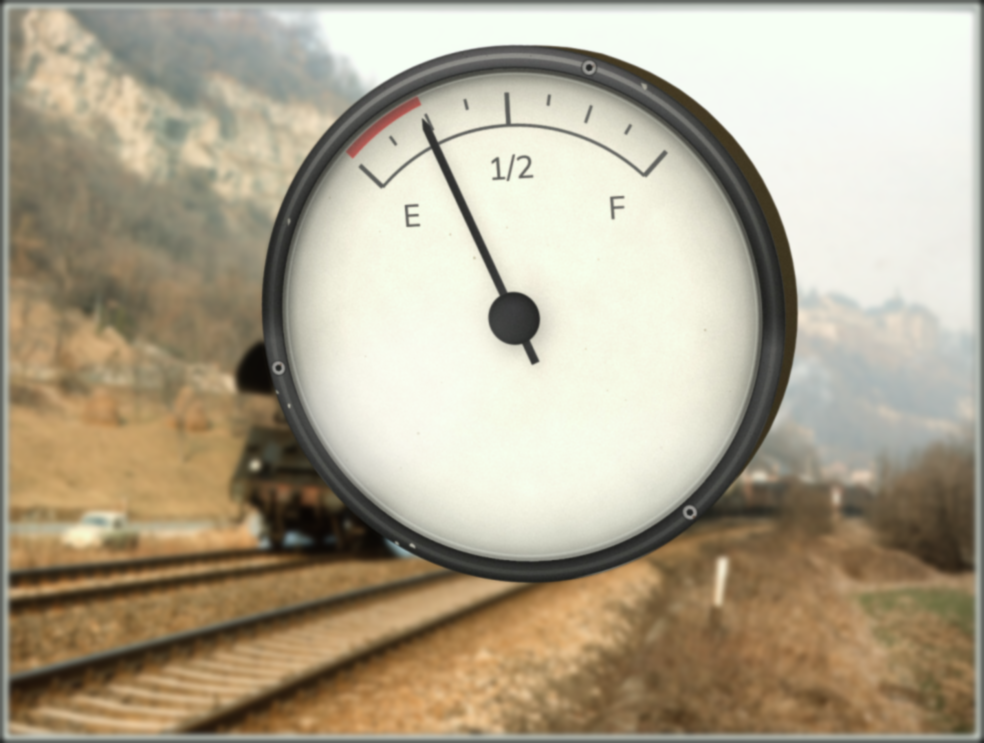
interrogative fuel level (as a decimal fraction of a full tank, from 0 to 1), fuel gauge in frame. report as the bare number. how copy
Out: 0.25
